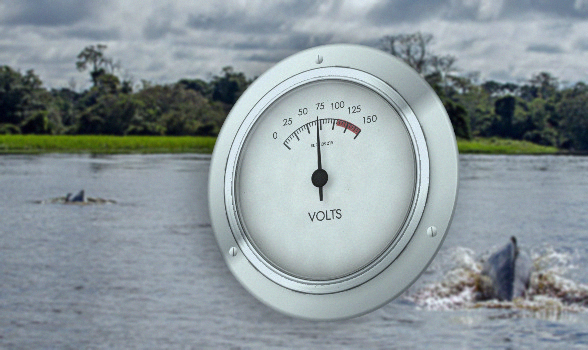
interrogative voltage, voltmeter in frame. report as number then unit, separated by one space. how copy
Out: 75 V
